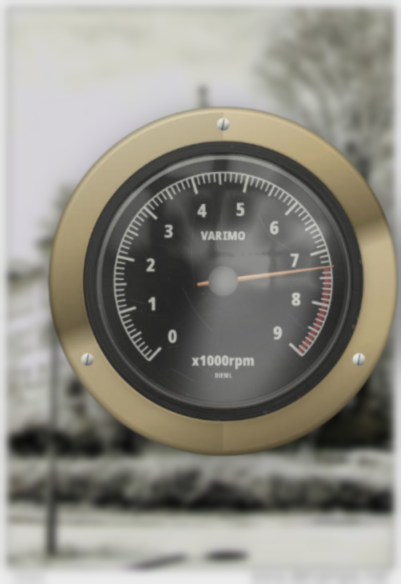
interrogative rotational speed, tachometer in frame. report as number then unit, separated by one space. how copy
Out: 7300 rpm
